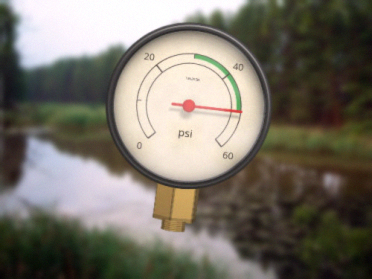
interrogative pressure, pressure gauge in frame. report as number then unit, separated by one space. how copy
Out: 50 psi
